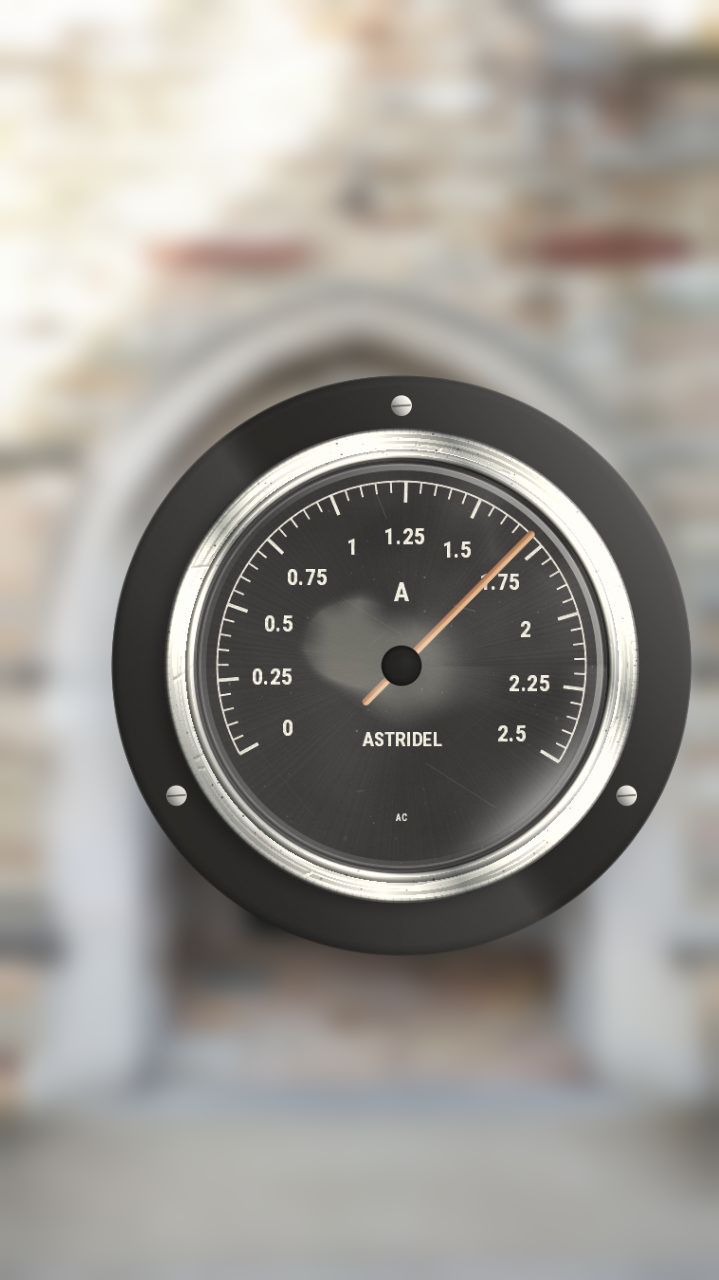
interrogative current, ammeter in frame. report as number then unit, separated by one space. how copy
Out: 1.7 A
